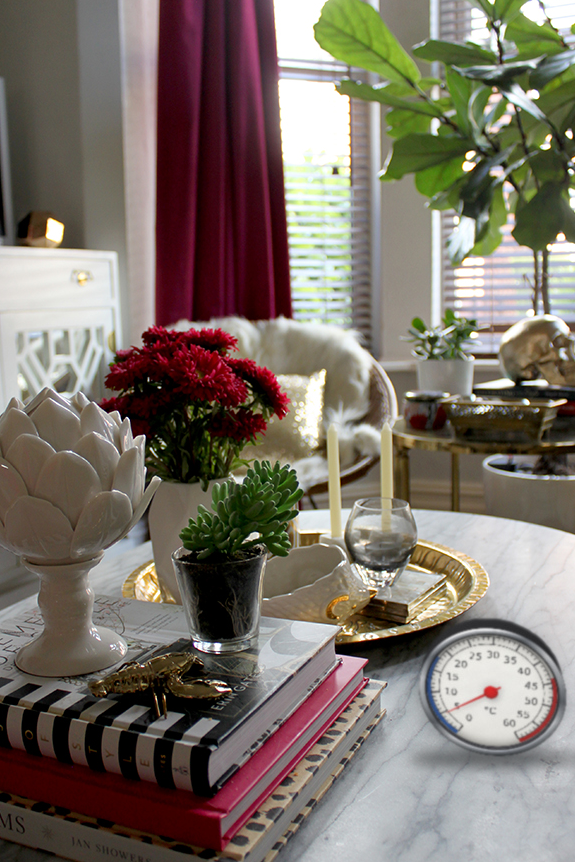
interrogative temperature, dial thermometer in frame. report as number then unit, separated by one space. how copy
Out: 5 °C
